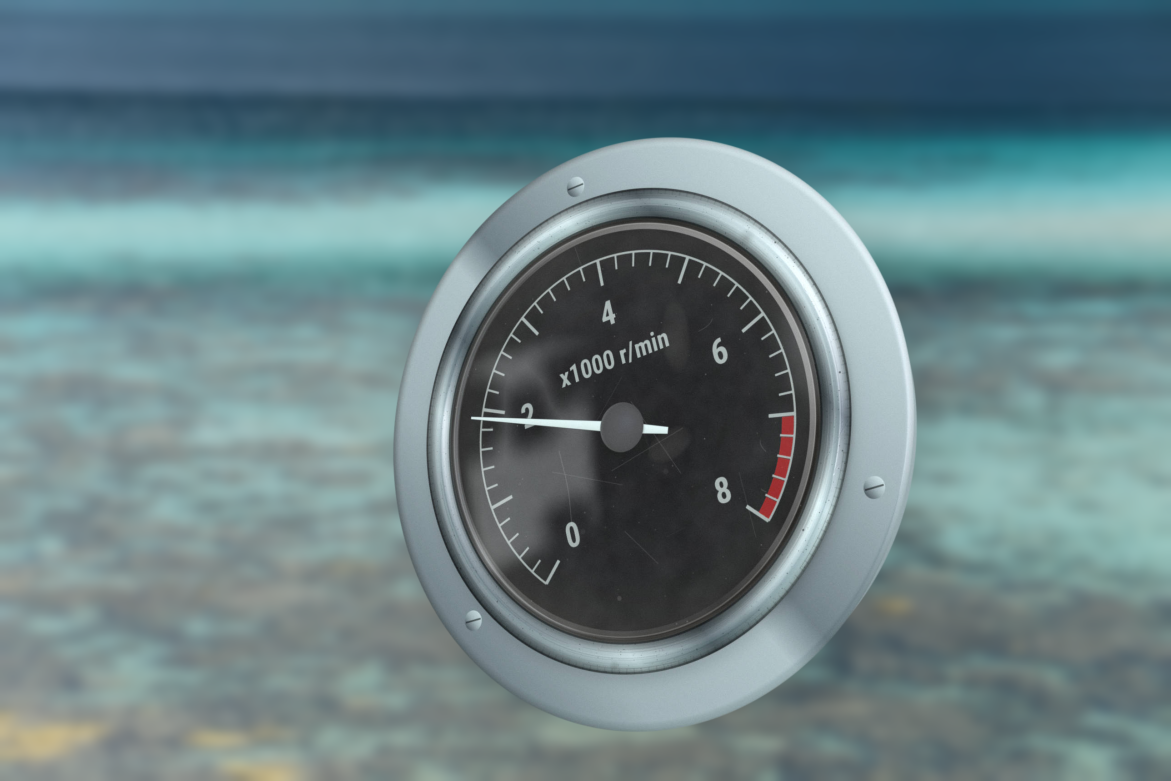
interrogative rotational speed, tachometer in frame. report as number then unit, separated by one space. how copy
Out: 1900 rpm
